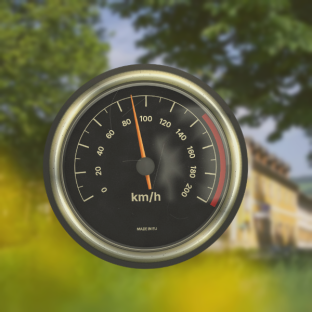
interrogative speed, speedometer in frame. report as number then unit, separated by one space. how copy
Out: 90 km/h
